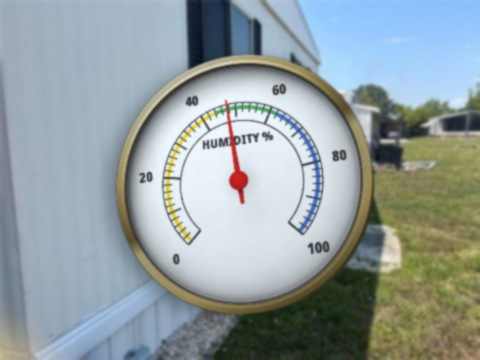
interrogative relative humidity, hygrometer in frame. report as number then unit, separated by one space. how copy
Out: 48 %
